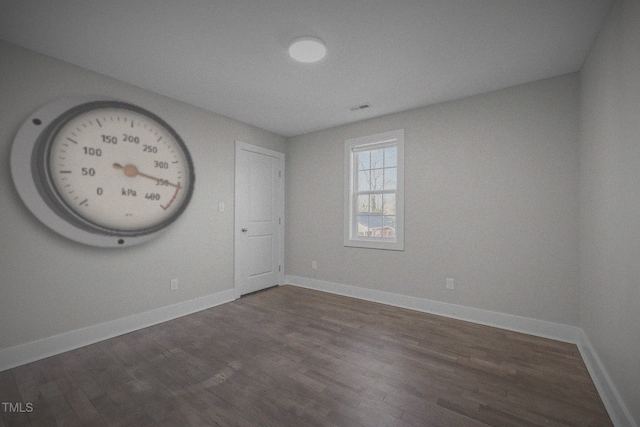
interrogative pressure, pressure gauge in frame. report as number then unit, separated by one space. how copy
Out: 350 kPa
